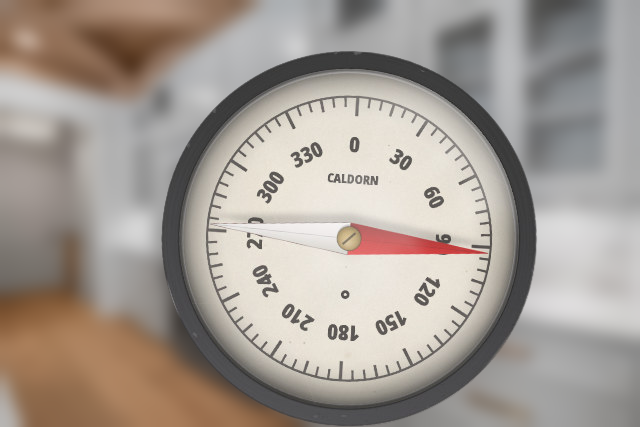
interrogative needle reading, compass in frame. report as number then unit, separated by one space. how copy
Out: 92.5 °
